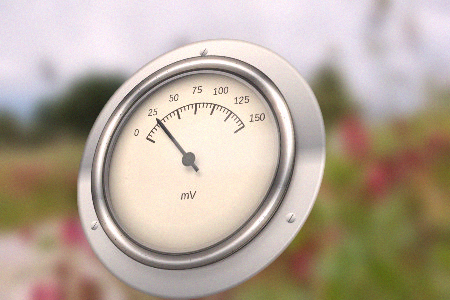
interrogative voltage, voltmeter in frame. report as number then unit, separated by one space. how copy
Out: 25 mV
